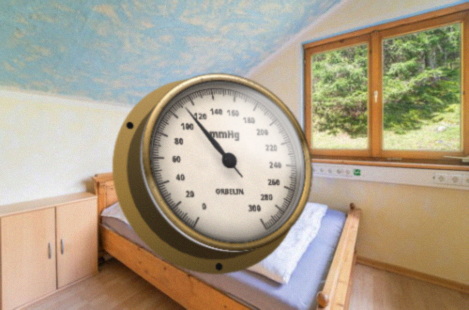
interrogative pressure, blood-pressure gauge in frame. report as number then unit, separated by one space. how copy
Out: 110 mmHg
